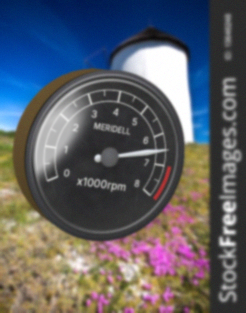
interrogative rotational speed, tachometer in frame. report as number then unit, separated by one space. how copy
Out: 6500 rpm
